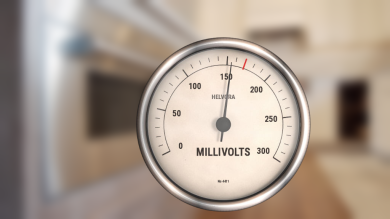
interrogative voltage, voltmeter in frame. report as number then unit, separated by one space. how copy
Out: 155 mV
